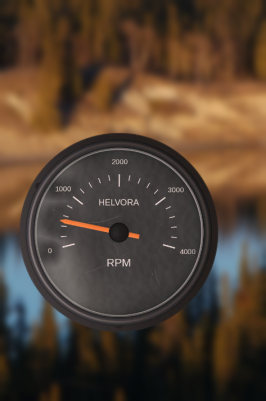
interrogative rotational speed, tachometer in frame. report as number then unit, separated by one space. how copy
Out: 500 rpm
